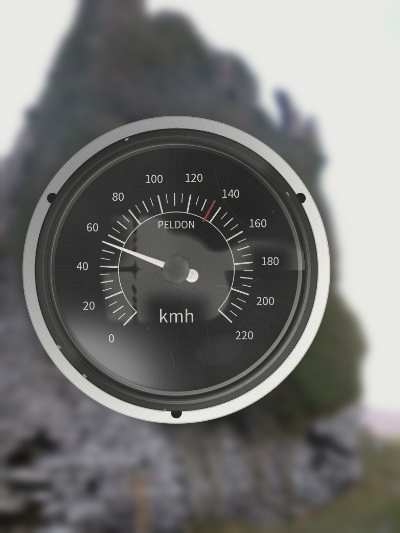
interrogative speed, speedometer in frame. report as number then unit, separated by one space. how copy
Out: 55 km/h
